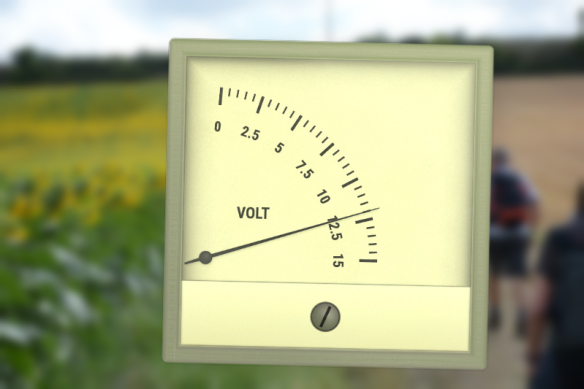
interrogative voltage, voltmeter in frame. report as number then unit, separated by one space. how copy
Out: 12 V
